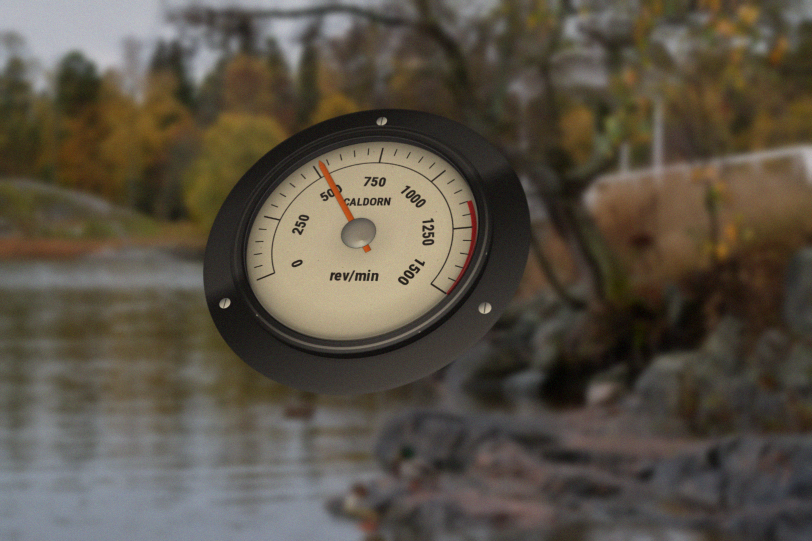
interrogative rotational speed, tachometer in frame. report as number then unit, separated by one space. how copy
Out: 525 rpm
